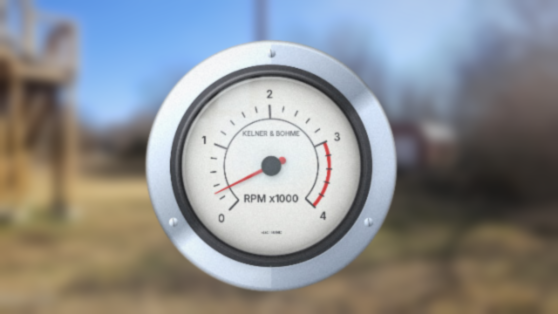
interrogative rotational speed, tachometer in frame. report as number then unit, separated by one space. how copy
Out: 300 rpm
